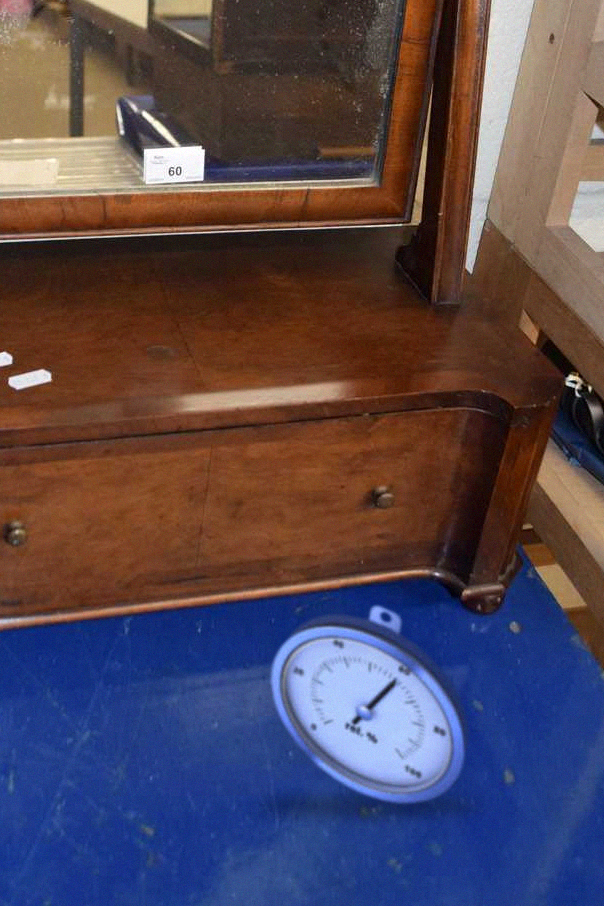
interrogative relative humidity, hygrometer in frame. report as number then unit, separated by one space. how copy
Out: 60 %
